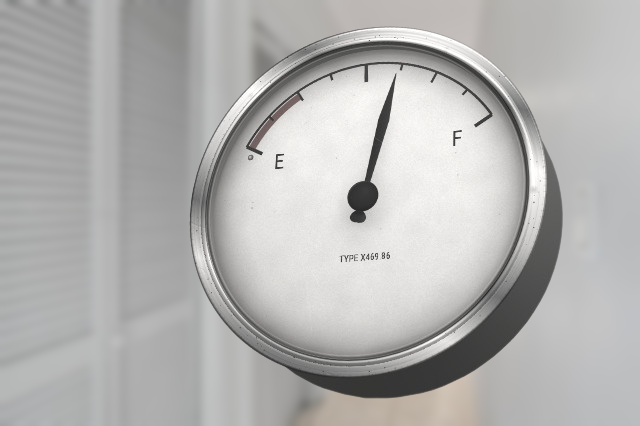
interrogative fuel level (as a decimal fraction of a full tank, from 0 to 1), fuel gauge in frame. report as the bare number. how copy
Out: 0.625
